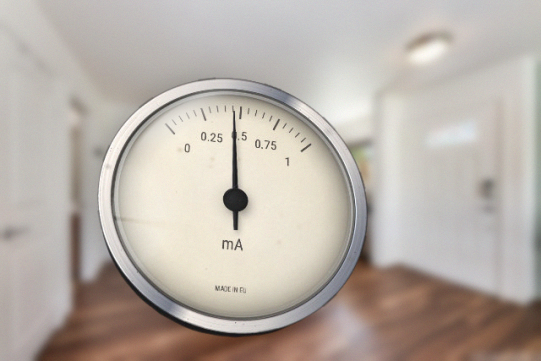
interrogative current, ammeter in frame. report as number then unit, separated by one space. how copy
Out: 0.45 mA
